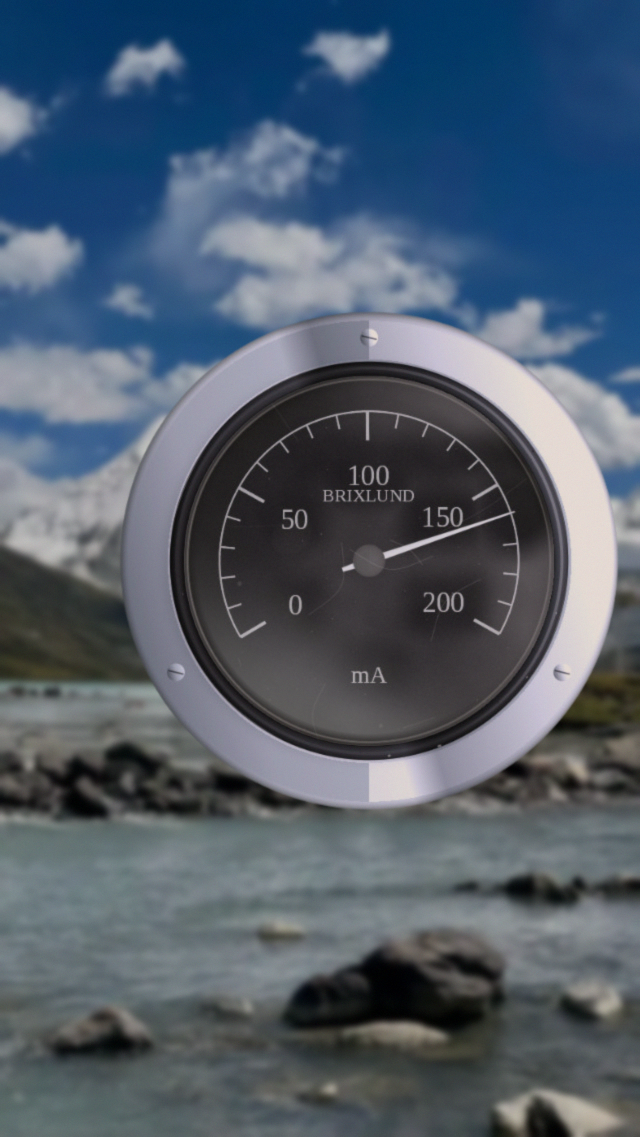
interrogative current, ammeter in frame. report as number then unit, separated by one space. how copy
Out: 160 mA
